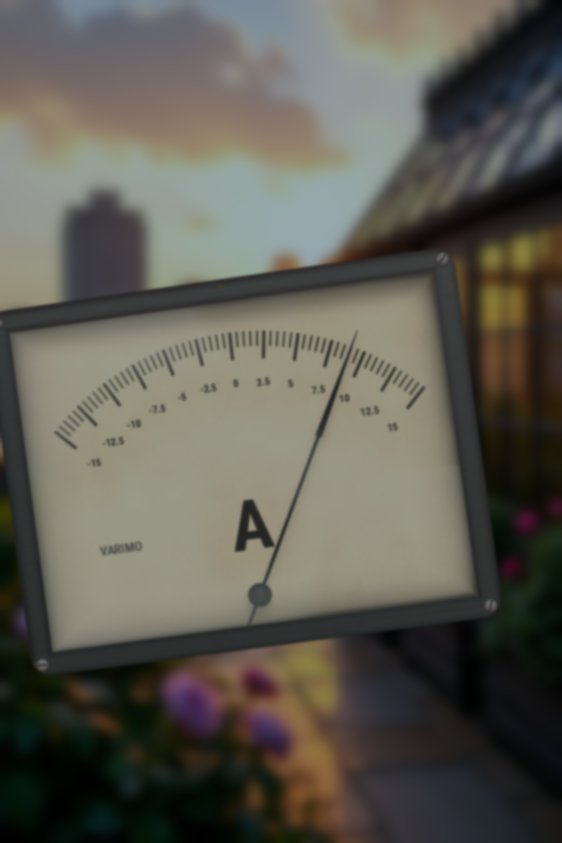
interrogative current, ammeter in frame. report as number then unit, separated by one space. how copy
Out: 9 A
